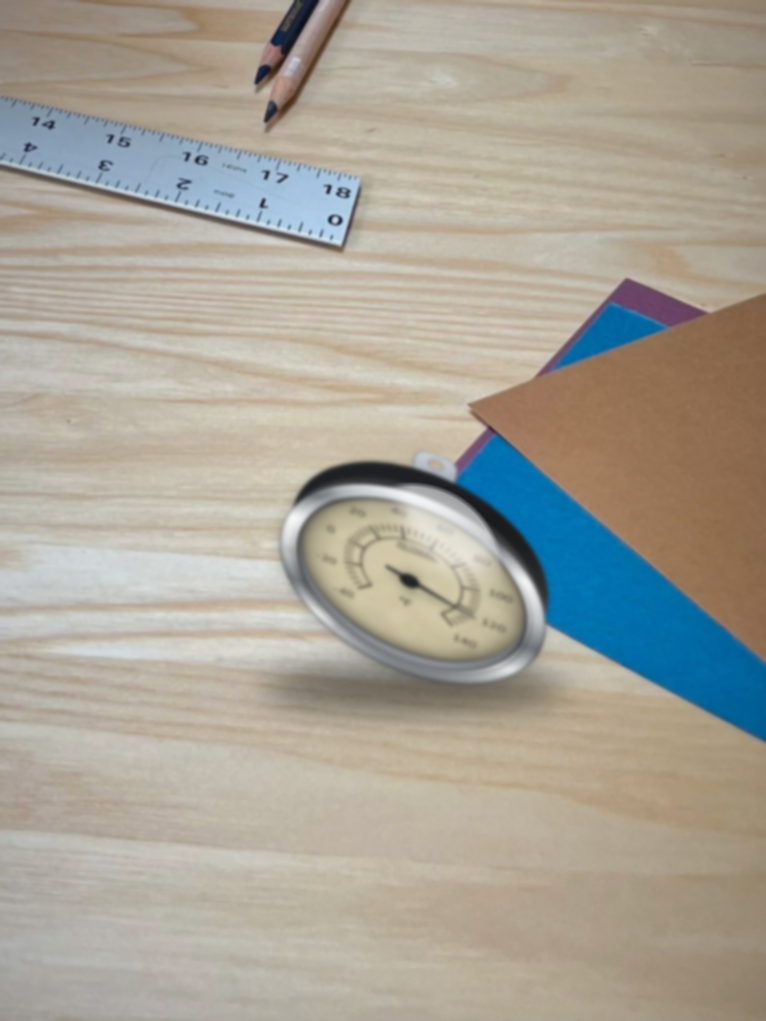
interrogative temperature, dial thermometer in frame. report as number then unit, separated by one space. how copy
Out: 120 °F
